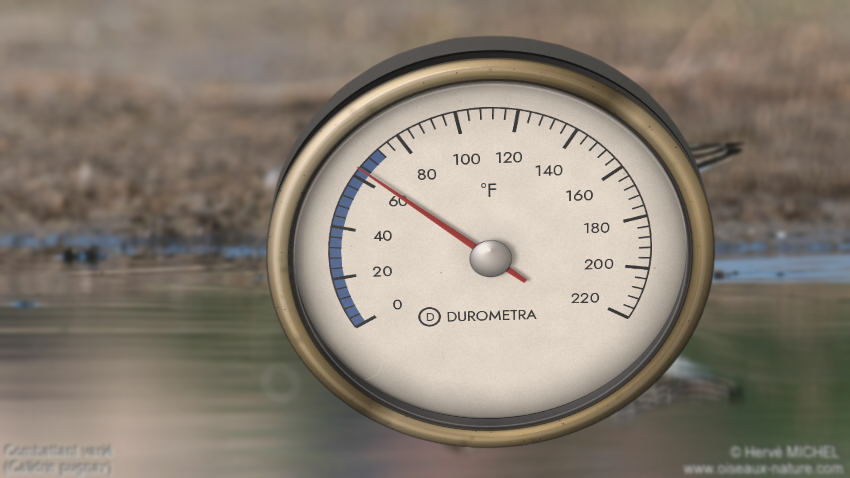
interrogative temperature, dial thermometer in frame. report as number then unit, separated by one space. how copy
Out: 64 °F
